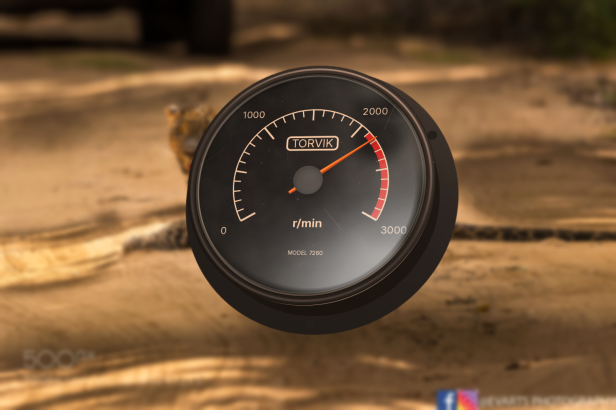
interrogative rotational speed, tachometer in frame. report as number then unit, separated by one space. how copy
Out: 2200 rpm
